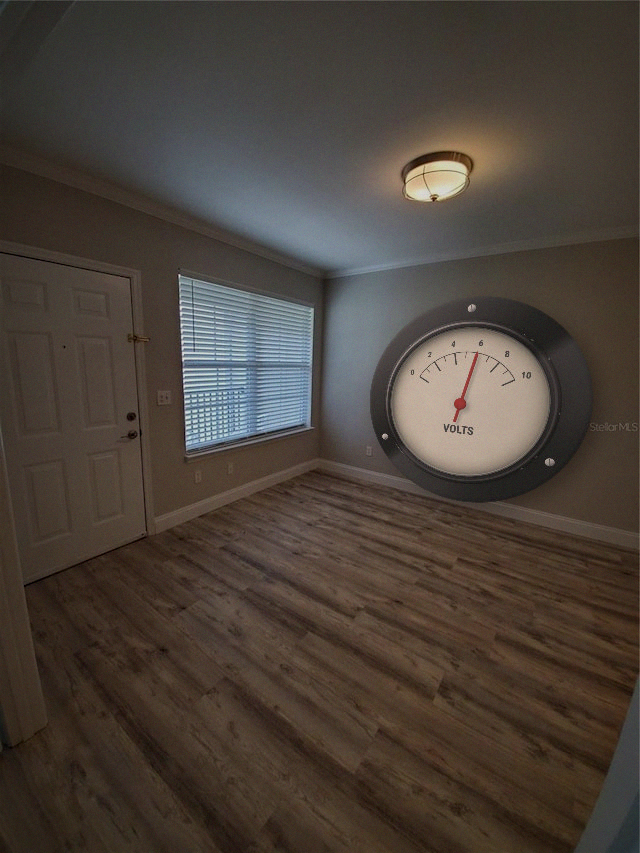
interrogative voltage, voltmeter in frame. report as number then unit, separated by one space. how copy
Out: 6 V
